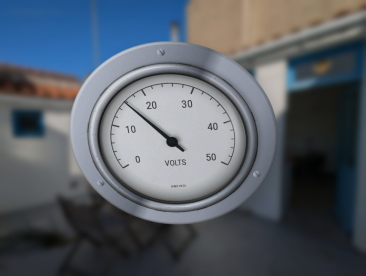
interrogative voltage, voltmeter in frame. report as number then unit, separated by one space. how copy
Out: 16 V
